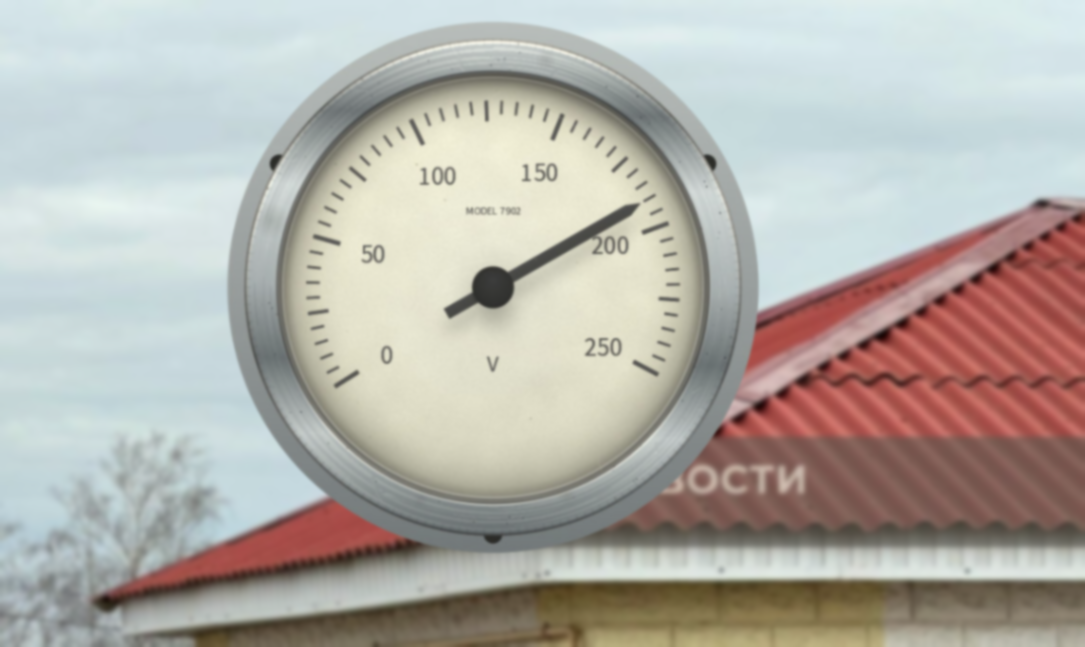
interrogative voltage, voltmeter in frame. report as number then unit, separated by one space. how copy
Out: 190 V
